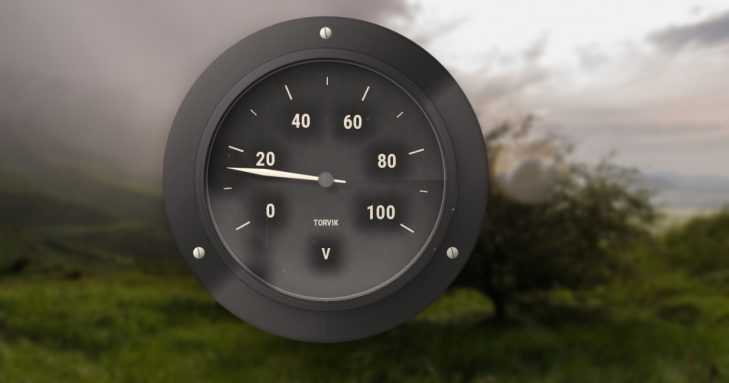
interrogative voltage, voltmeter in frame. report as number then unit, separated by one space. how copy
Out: 15 V
